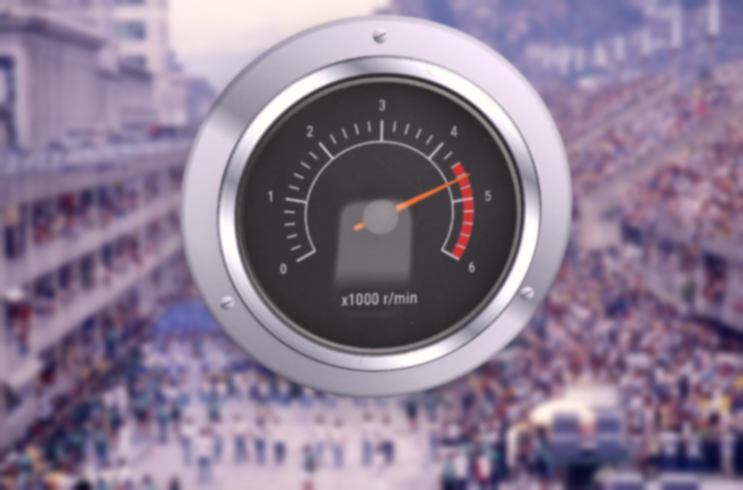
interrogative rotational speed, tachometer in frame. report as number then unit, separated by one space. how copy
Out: 4600 rpm
